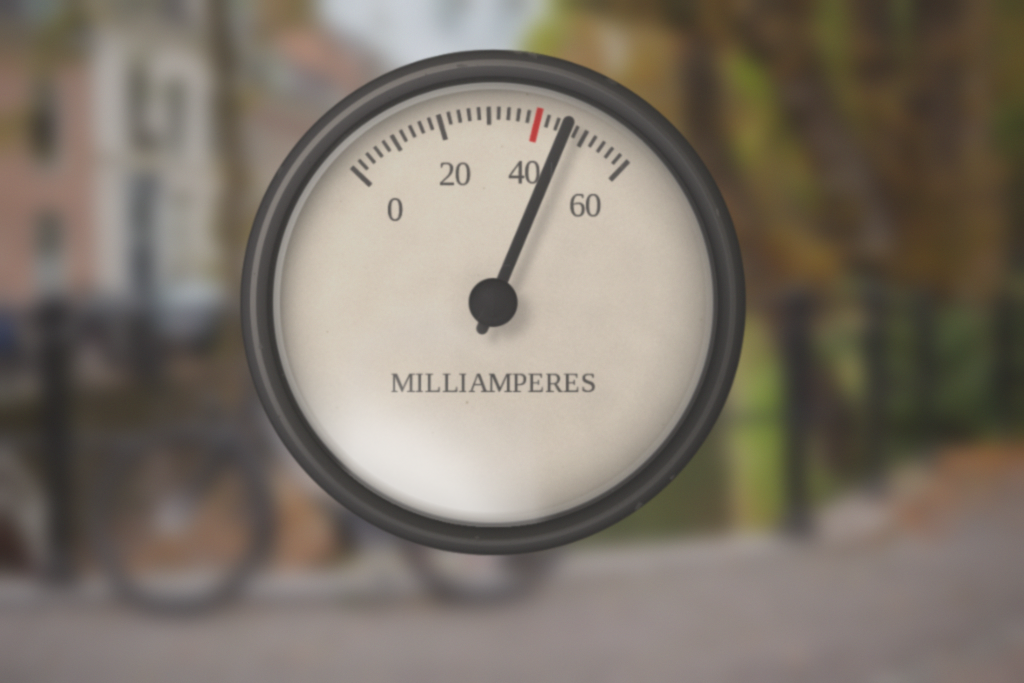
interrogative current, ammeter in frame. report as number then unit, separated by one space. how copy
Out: 46 mA
